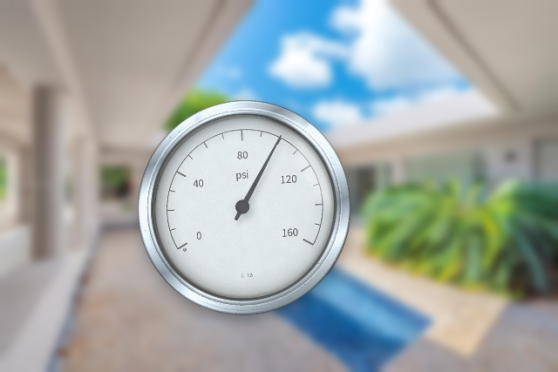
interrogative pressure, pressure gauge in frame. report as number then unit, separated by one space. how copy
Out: 100 psi
